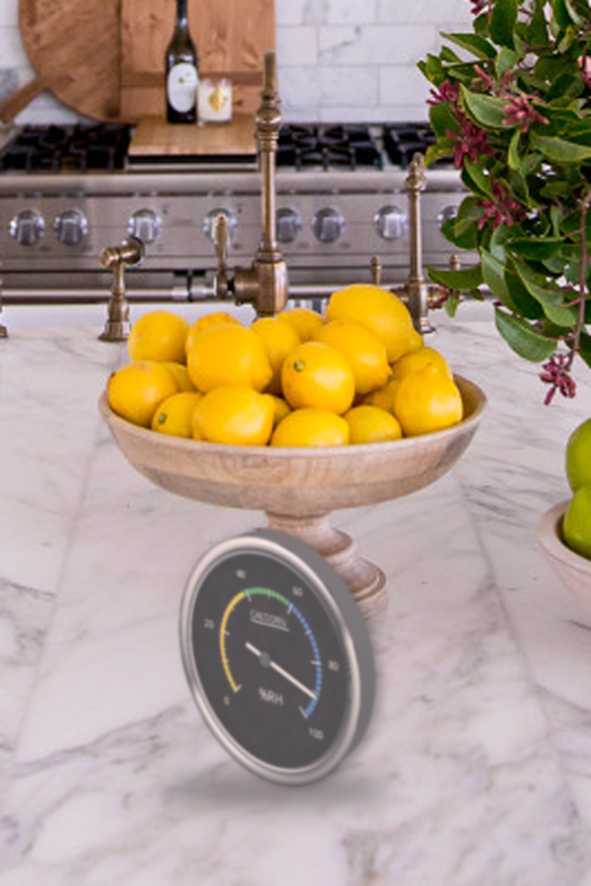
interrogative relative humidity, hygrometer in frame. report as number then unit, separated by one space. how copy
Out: 90 %
